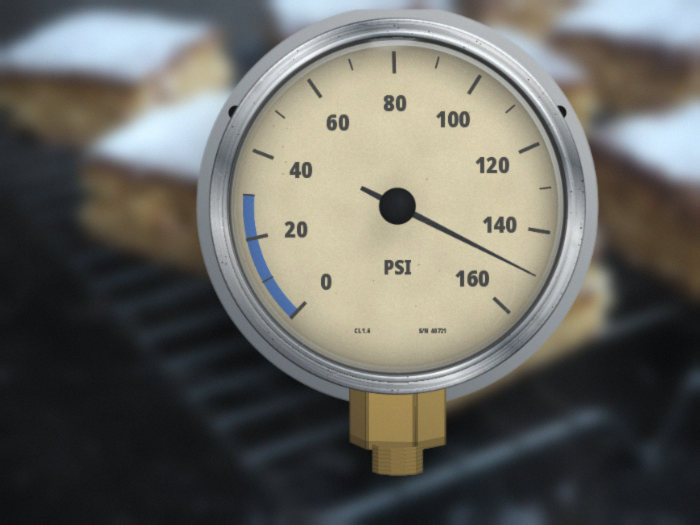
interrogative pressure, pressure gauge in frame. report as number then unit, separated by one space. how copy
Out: 150 psi
